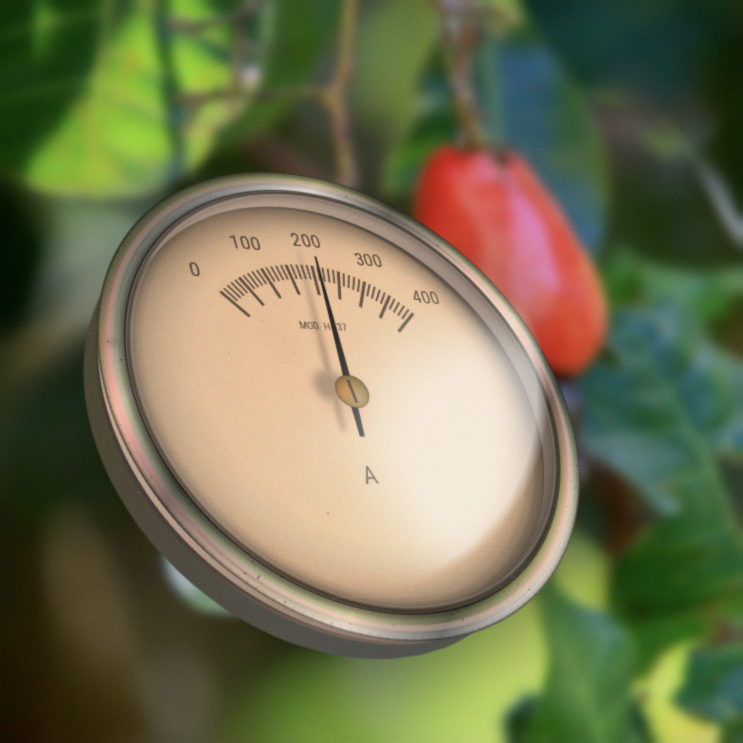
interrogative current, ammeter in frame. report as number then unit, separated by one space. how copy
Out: 200 A
